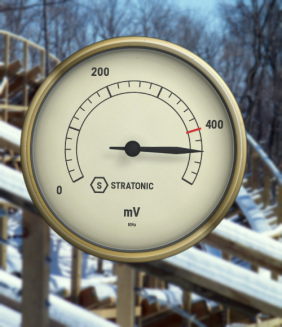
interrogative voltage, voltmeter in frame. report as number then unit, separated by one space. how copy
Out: 440 mV
